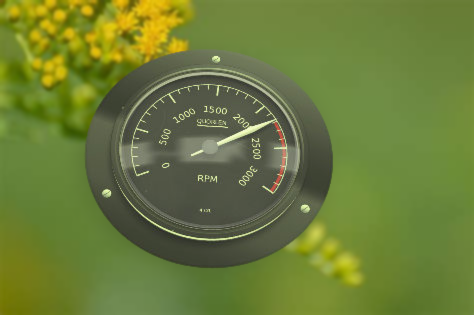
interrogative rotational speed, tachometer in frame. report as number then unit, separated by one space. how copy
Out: 2200 rpm
